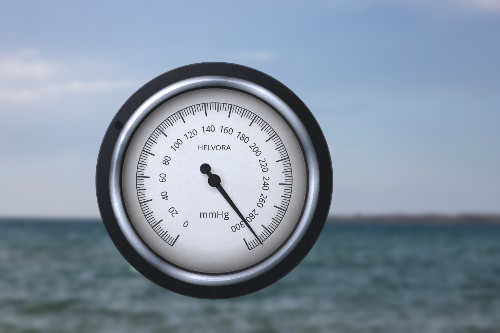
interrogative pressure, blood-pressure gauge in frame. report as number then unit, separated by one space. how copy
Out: 290 mmHg
